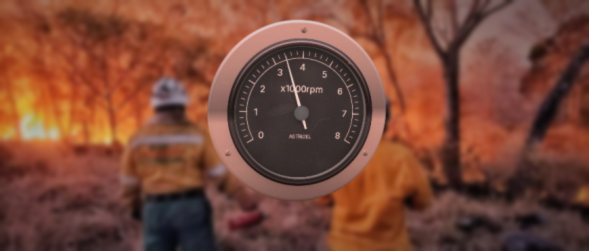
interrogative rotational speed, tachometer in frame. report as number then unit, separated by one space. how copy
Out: 3400 rpm
